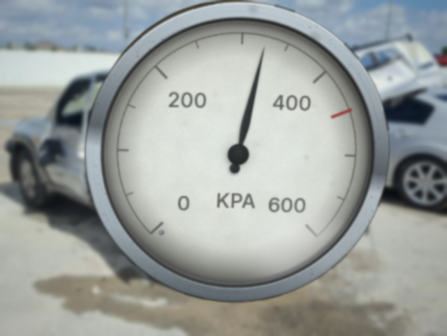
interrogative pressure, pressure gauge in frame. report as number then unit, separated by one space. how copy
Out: 325 kPa
